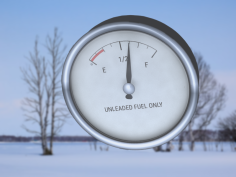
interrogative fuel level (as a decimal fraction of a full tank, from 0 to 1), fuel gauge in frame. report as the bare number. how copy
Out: 0.625
